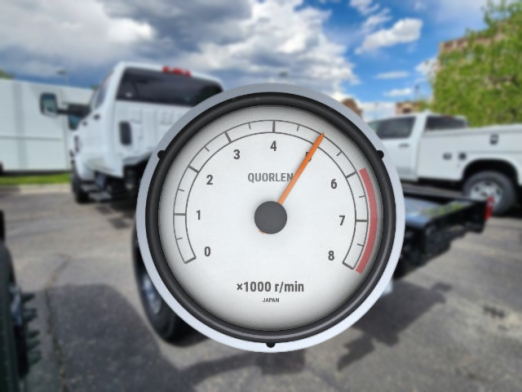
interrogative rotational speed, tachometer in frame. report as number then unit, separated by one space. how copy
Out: 5000 rpm
